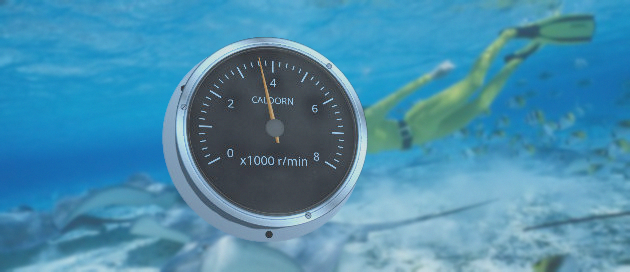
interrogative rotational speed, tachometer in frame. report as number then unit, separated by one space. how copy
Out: 3600 rpm
